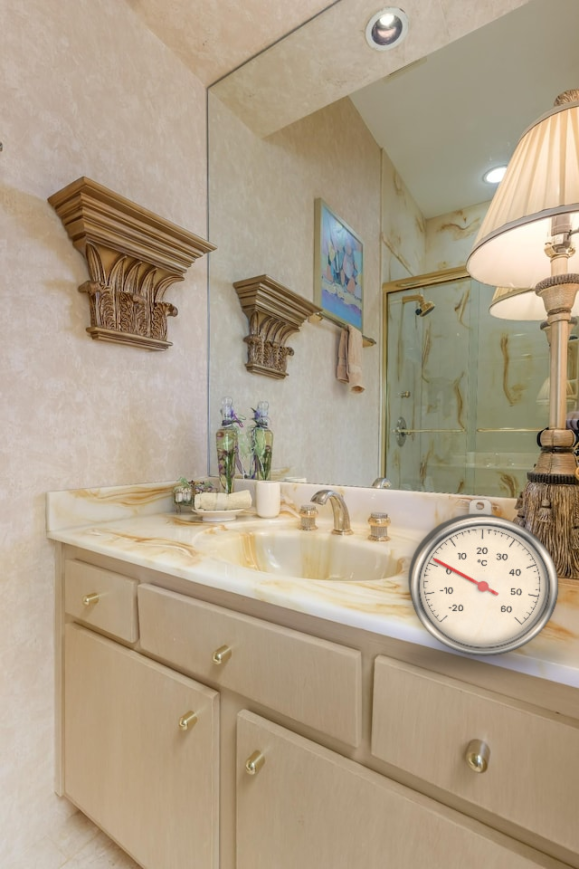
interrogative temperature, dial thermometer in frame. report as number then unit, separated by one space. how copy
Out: 2 °C
